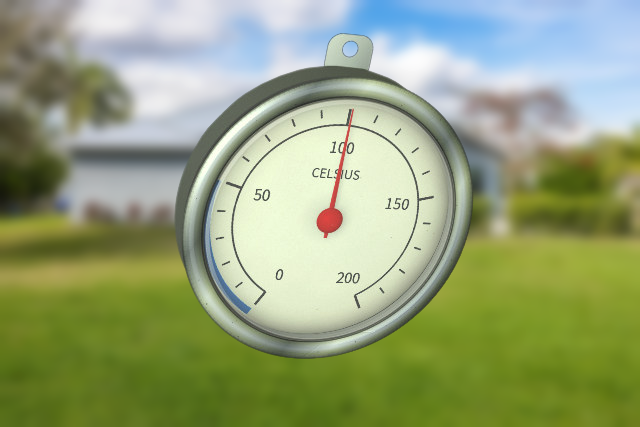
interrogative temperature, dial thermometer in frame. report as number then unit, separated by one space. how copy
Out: 100 °C
